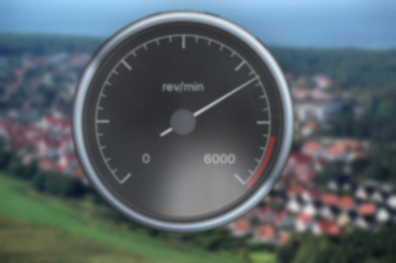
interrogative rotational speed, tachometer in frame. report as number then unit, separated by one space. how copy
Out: 4300 rpm
